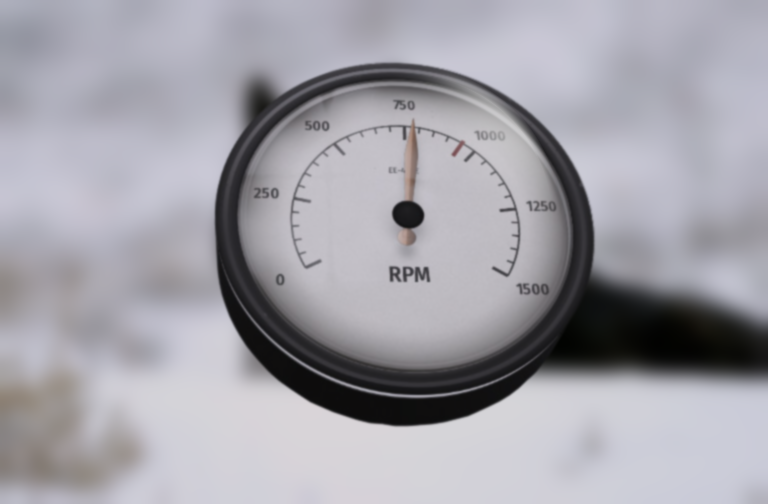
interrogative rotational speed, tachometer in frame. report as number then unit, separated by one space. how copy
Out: 775 rpm
